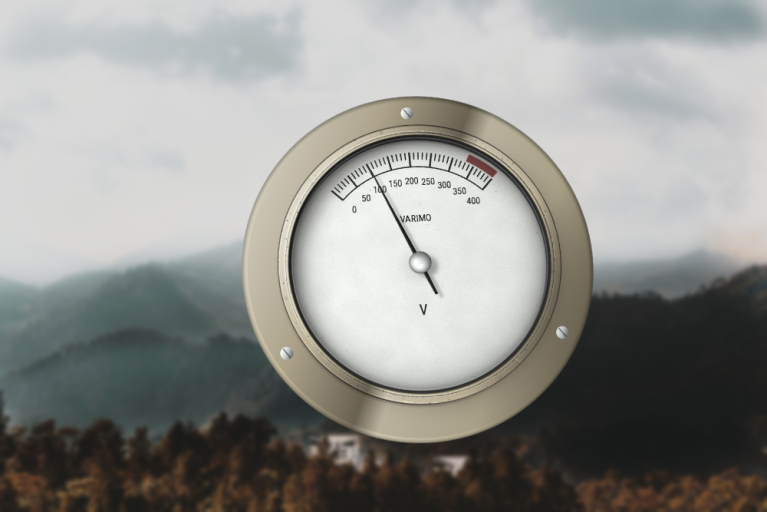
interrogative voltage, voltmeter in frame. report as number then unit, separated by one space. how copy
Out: 100 V
